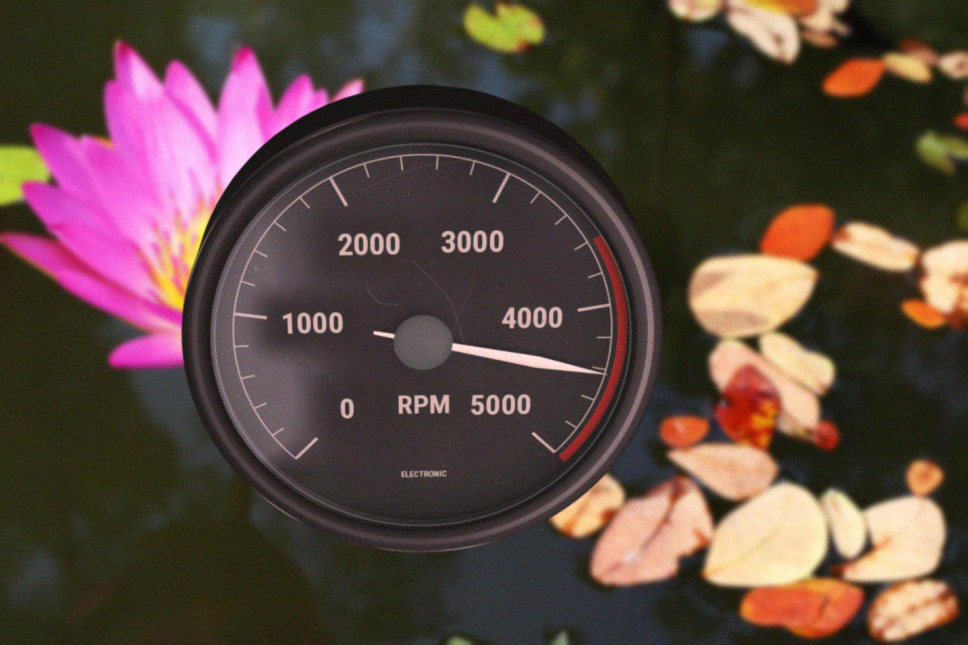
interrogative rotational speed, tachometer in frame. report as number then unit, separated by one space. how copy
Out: 4400 rpm
